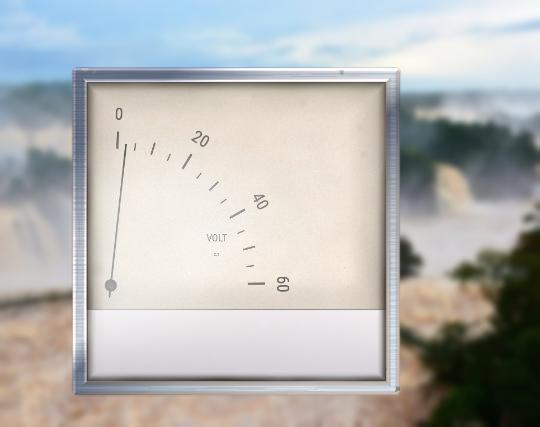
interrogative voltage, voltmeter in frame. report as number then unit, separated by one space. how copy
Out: 2.5 V
